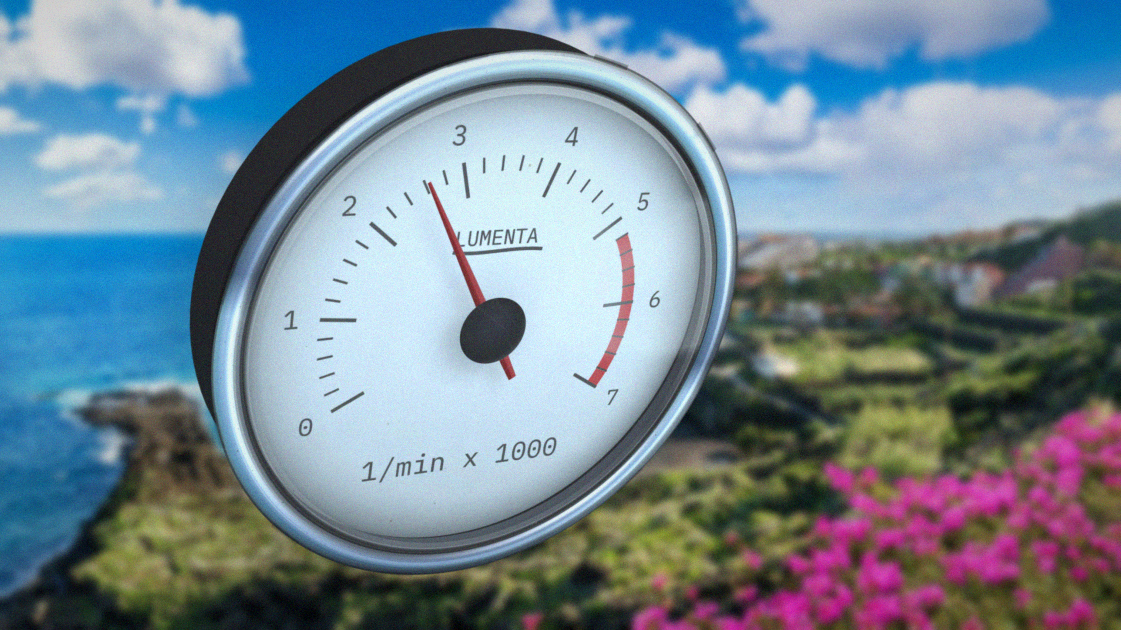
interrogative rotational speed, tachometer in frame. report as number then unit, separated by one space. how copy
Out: 2600 rpm
